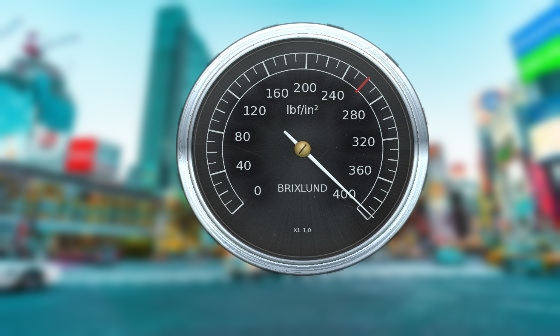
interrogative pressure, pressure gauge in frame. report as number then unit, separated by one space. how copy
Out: 395 psi
